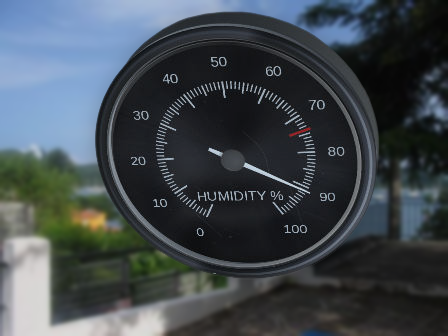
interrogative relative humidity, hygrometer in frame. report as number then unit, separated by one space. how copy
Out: 90 %
